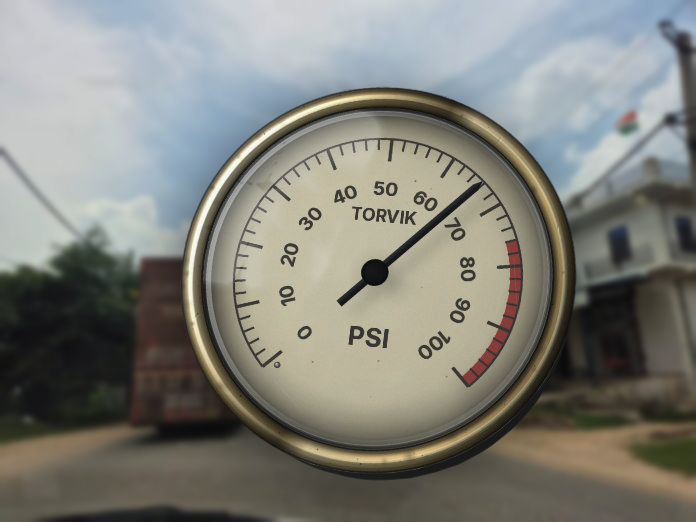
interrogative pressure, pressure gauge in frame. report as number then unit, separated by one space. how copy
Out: 66 psi
